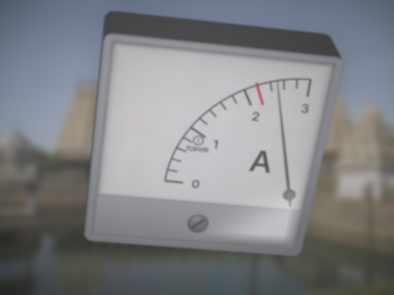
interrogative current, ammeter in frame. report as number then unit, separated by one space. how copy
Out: 2.5 A
